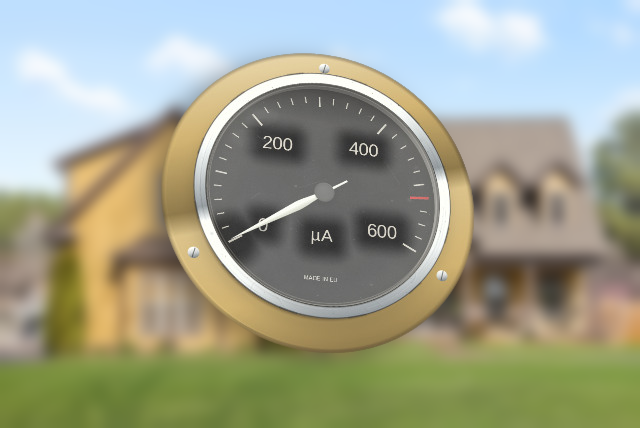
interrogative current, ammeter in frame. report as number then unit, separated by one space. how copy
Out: 0 µA
